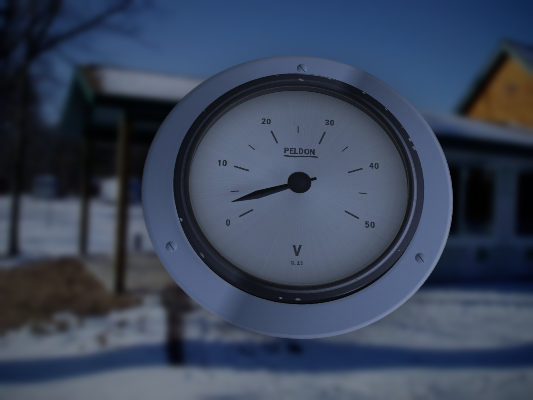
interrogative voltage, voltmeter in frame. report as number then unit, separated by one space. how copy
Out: 2.5 V
